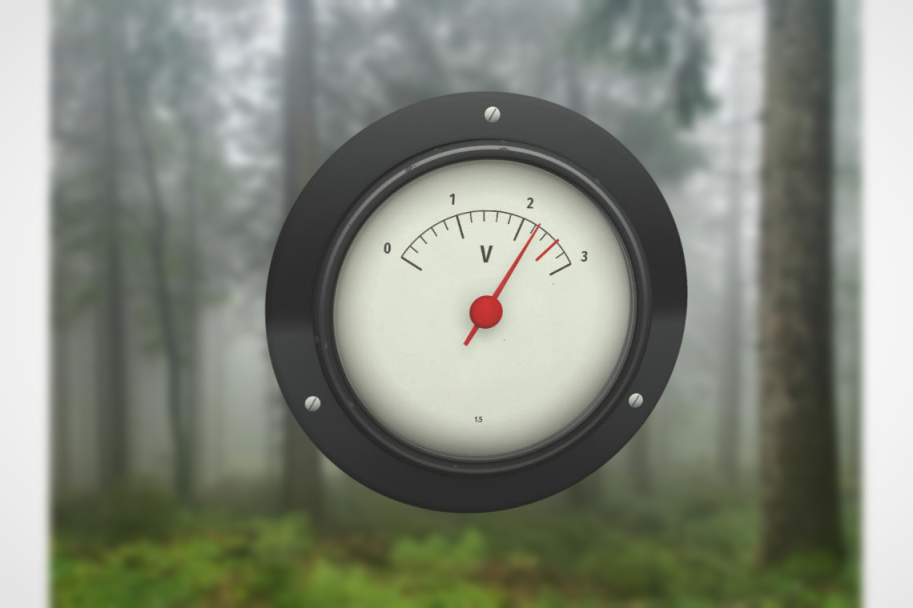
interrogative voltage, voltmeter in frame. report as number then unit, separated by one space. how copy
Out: 2.2 V
